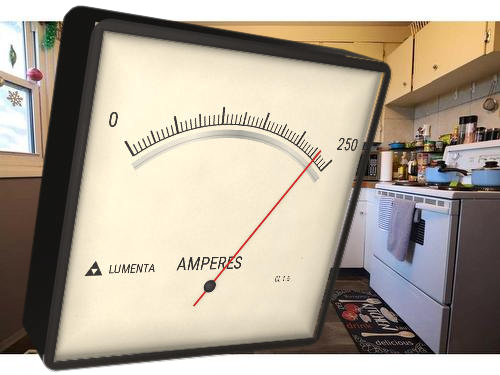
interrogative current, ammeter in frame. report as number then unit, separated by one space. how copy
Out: 225 A
